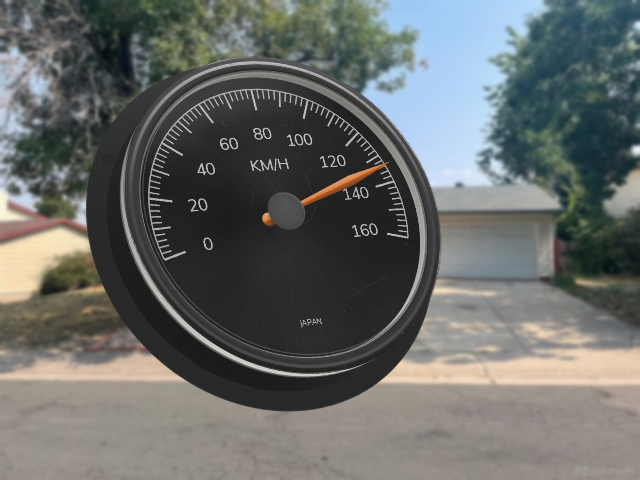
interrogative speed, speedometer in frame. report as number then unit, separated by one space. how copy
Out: 134 km/h
